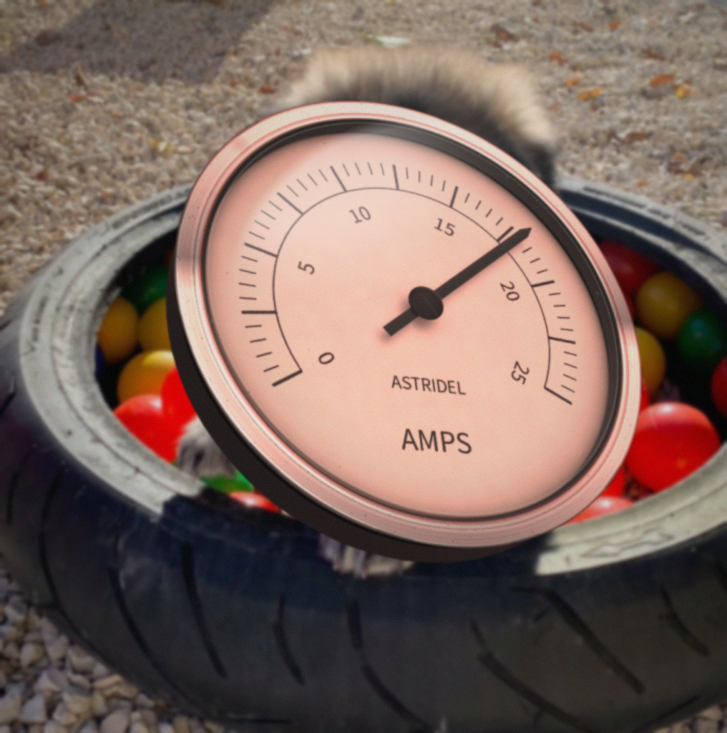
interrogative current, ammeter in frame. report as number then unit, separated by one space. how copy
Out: 18 A
